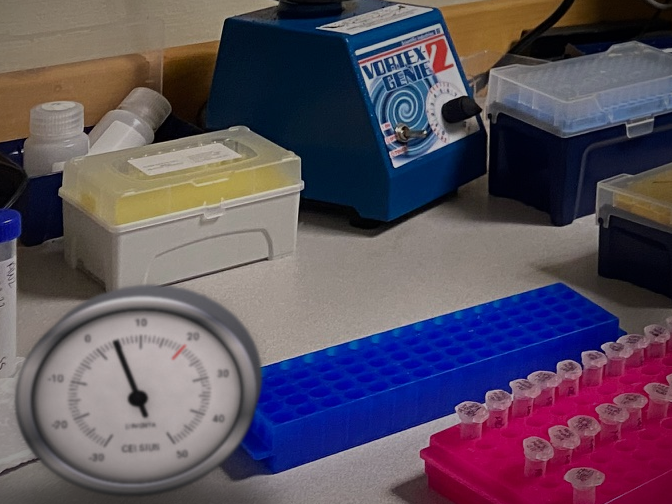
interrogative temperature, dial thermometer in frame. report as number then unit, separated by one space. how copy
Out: 5 °C
